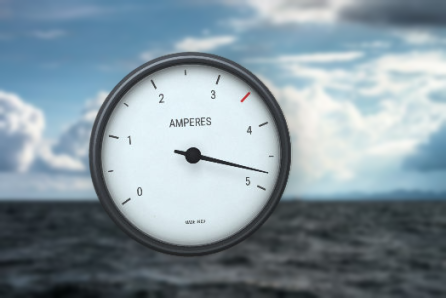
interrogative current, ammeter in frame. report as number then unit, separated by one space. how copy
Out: 4.75 A
